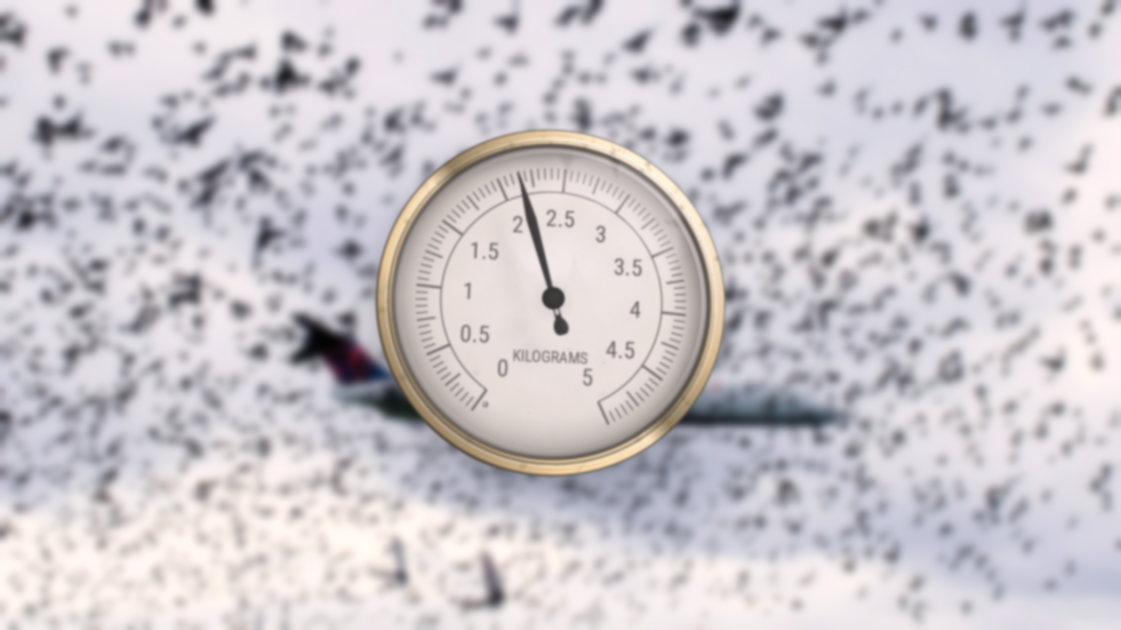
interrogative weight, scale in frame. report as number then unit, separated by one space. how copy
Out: 2.15 kg
